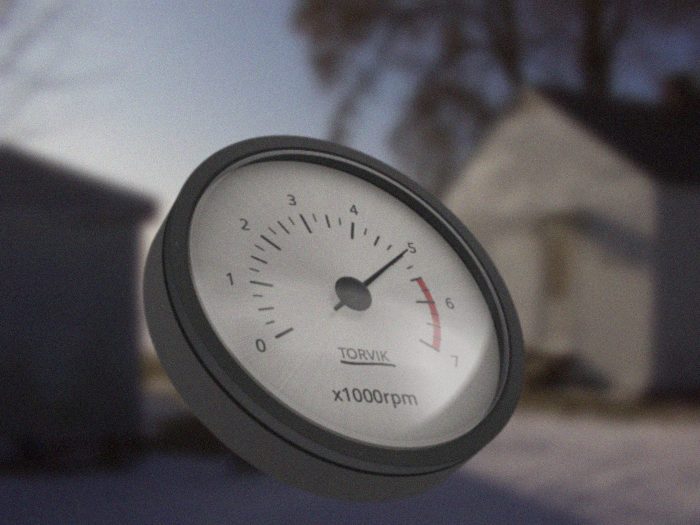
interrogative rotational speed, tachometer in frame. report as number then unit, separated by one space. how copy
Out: 5000 rpm
